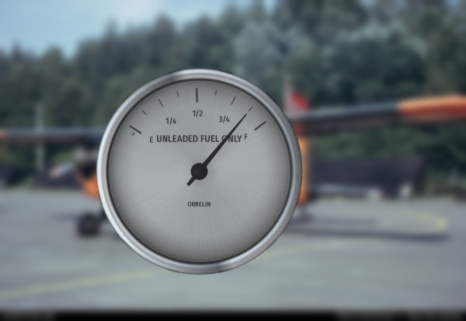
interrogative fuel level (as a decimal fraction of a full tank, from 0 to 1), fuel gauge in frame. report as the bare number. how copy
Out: 0.875
